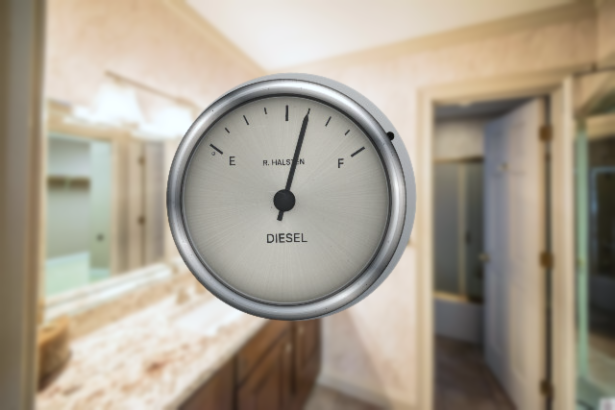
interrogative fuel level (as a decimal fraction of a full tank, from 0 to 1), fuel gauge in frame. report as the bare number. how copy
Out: 0.625
